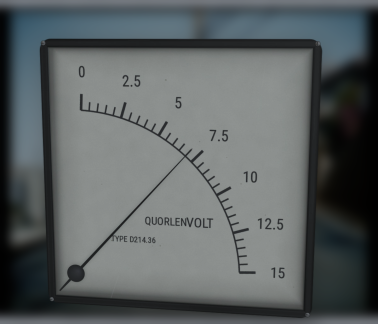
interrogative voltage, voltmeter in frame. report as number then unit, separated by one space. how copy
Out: 7 V
